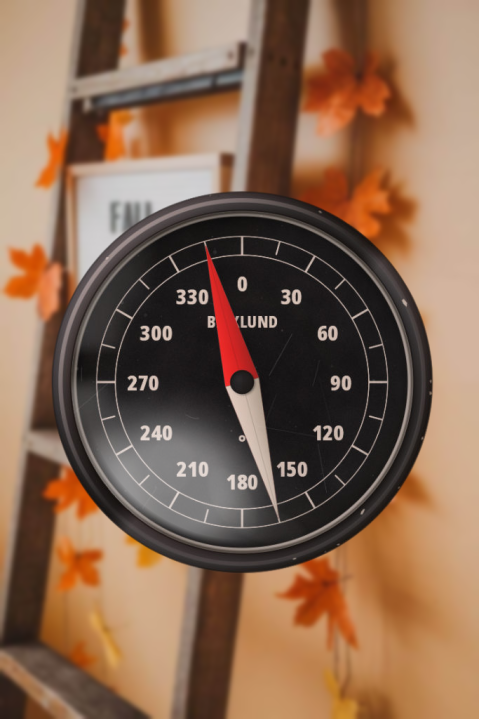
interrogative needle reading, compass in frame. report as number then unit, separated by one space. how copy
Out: 345 °
